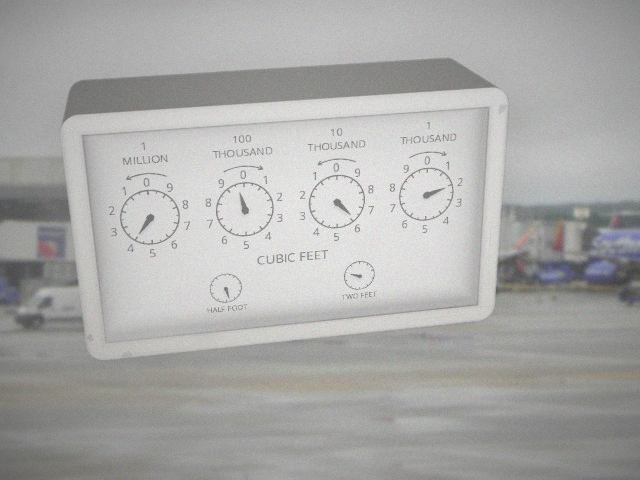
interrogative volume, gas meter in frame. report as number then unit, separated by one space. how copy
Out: 396200 ft³
